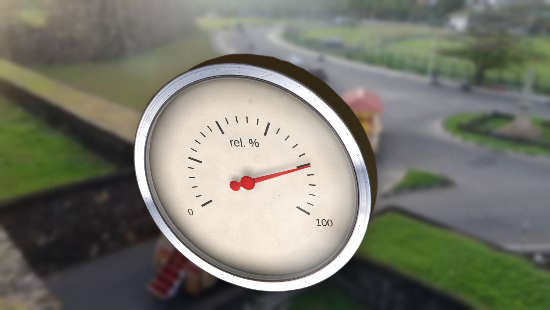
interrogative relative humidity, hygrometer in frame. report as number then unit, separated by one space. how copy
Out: 80 %
